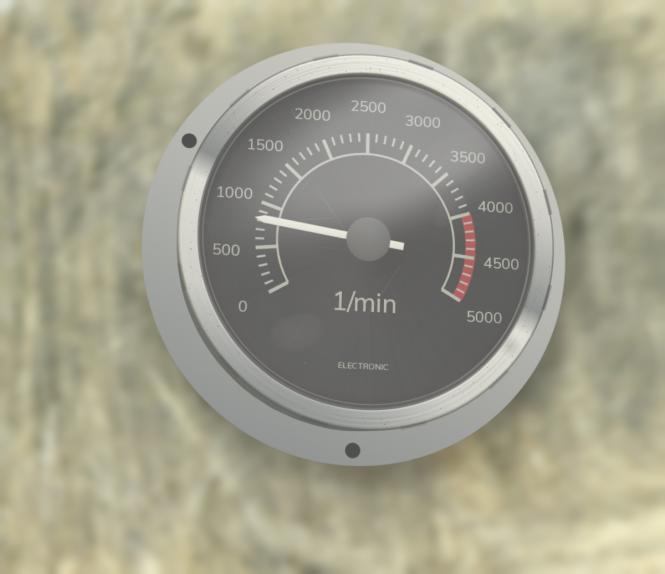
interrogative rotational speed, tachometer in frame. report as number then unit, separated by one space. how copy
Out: 800 rpm
